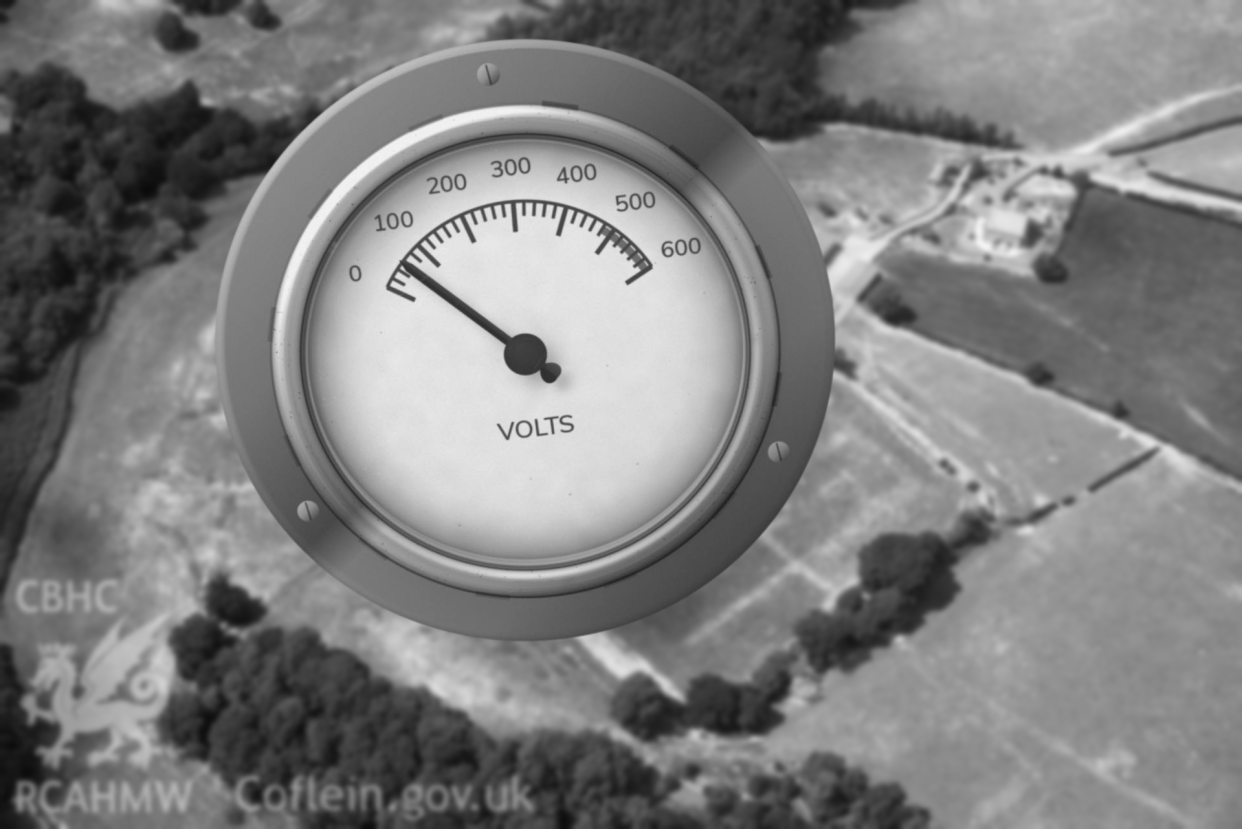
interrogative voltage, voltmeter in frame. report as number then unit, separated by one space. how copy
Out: 60 V
